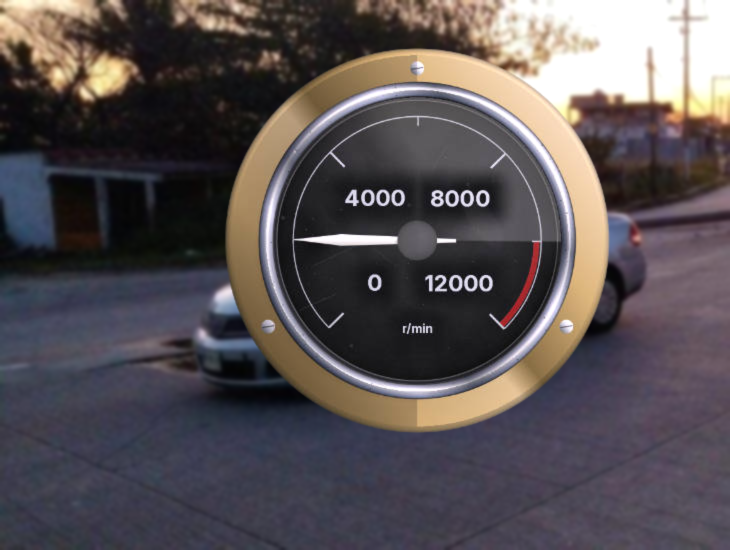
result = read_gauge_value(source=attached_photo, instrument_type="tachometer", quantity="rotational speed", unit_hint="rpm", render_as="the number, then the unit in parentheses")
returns 2000 (rpm)
